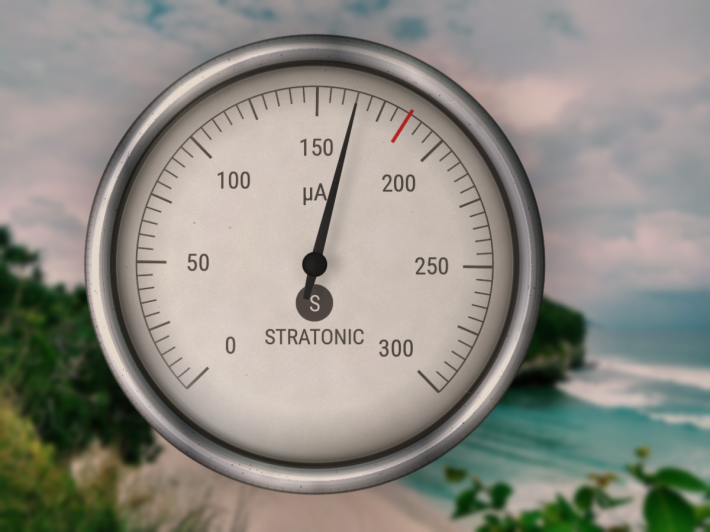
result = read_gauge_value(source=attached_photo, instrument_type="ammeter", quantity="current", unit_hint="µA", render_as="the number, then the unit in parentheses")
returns 165 (µA)
